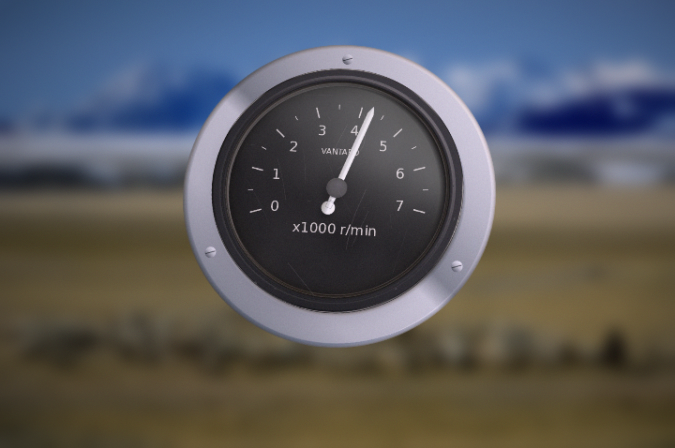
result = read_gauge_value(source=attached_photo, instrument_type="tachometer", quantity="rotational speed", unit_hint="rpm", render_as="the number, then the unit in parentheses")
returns 4250 (rpm)
